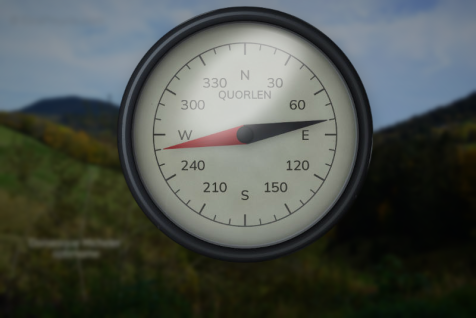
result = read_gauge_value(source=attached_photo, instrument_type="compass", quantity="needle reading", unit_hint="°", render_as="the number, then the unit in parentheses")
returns 260 (°)
